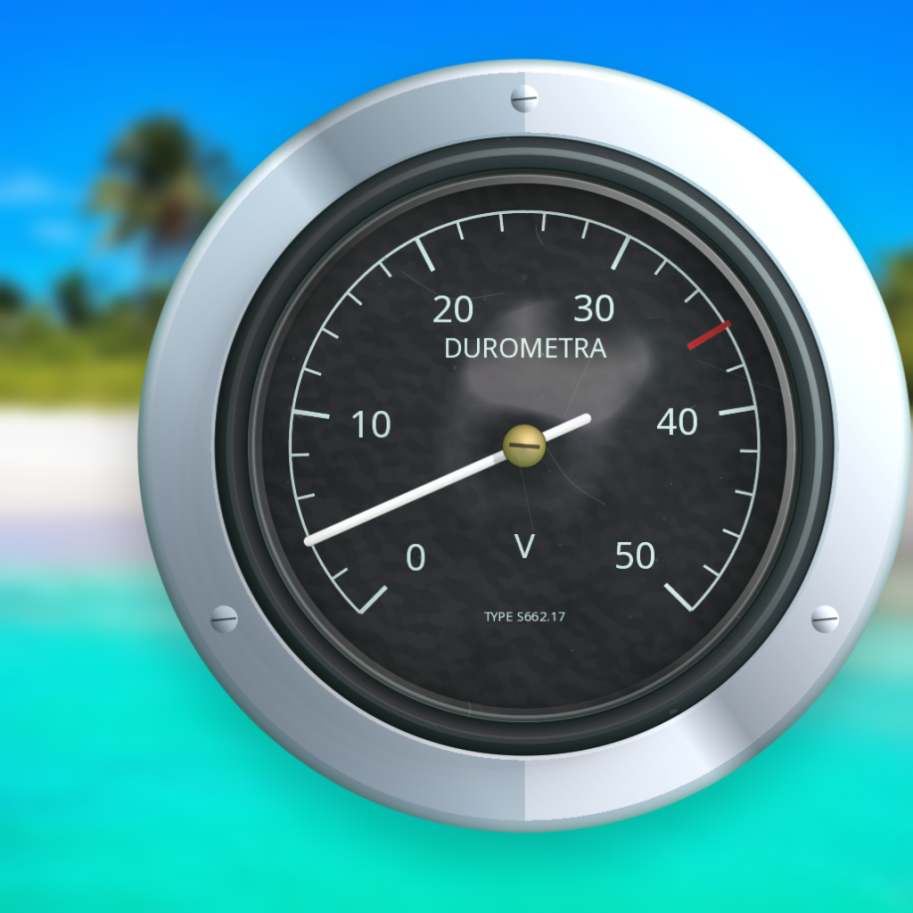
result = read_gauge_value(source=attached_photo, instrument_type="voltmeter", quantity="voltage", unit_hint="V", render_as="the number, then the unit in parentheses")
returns 4 (V)
